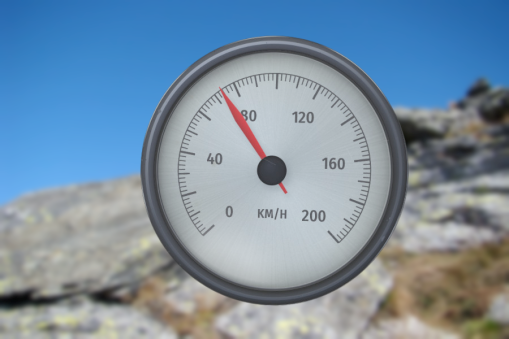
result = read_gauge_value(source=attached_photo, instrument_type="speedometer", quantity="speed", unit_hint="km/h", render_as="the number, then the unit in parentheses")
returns 74 (km/h)
